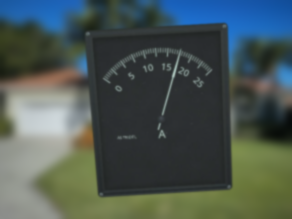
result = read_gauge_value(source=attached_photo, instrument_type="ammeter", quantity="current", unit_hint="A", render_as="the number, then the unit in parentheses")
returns 17.5 (A)
